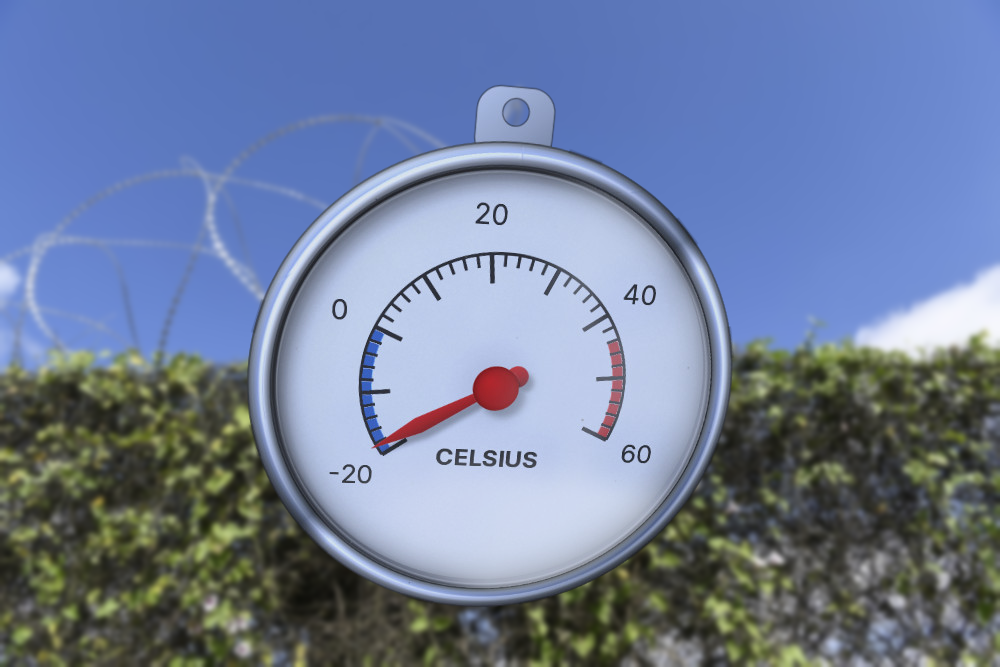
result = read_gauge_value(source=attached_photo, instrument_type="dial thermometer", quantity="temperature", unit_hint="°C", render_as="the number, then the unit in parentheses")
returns -18 (°C)
